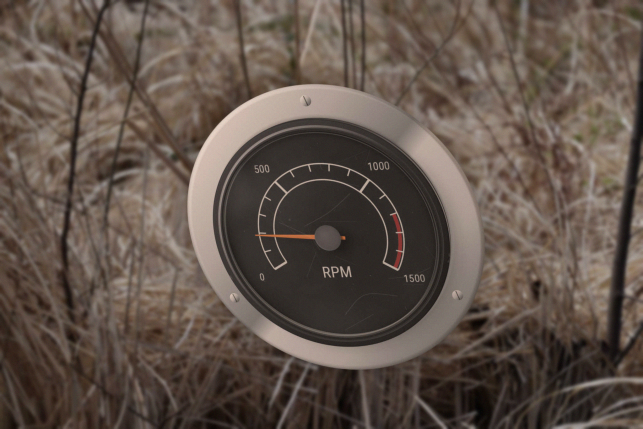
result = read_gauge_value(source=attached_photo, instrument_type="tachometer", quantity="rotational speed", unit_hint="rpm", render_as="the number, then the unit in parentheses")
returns 200 (rpm)
